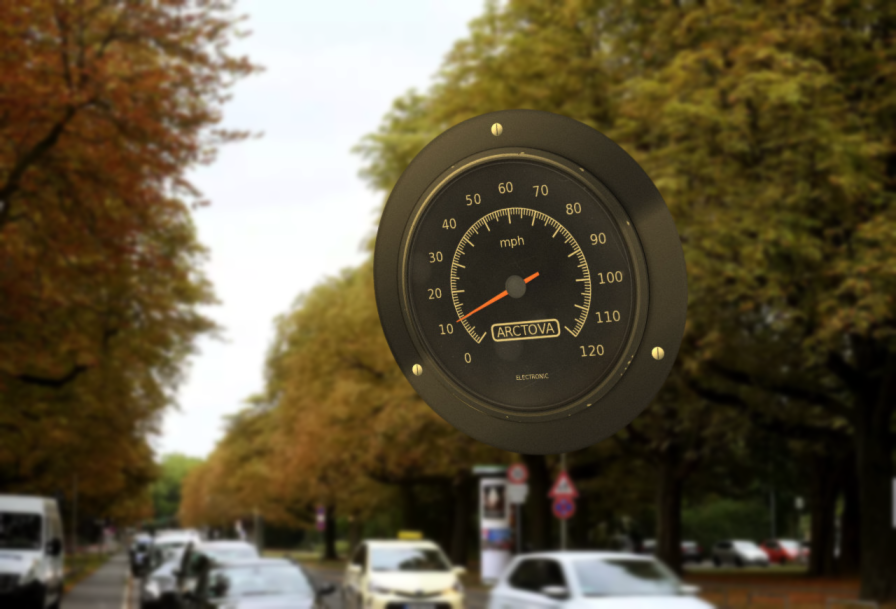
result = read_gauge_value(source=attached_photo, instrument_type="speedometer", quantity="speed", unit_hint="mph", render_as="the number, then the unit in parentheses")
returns 10 (mph)
